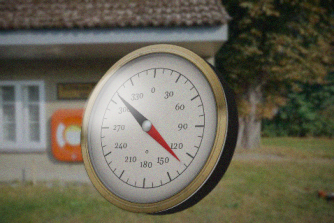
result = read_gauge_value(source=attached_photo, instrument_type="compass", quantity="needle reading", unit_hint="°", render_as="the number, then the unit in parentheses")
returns 130 (°)
